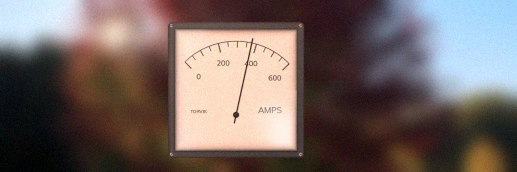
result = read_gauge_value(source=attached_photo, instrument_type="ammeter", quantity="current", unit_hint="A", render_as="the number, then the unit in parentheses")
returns 375 (A)
